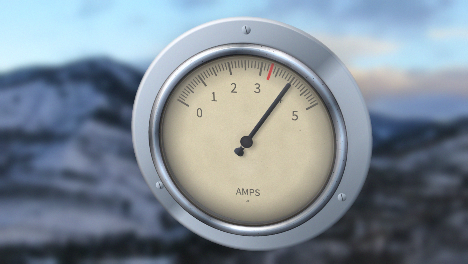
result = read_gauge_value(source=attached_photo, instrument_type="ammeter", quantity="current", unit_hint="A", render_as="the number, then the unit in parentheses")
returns 4 (A)
